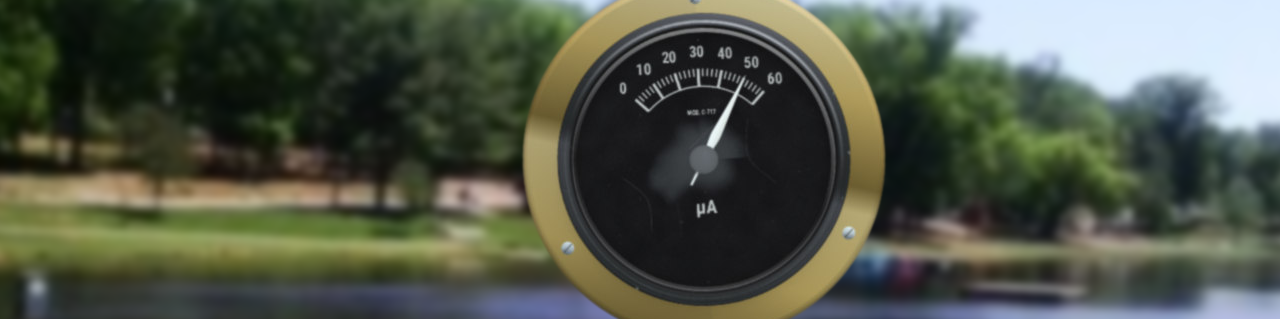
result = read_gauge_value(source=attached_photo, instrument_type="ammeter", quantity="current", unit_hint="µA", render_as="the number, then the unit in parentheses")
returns 50 (µA)
